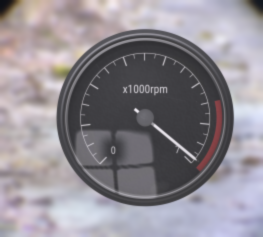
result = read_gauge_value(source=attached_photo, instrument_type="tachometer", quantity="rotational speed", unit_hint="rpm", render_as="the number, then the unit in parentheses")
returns 6875 (rpm)
